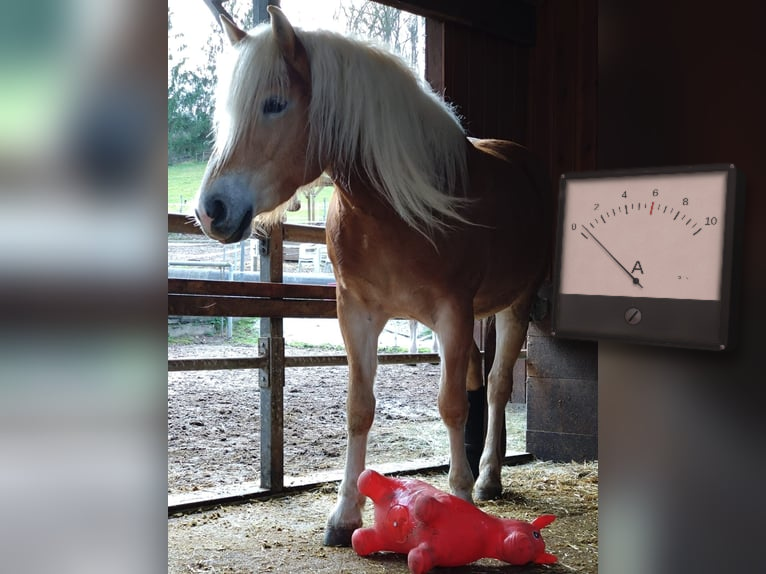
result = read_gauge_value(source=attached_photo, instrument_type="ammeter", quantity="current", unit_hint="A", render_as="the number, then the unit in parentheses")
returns 0.5 (A)
